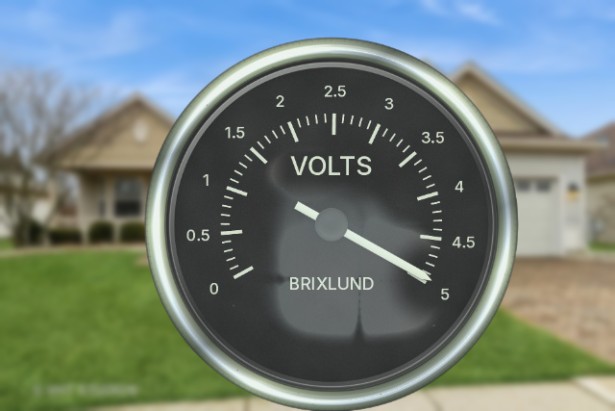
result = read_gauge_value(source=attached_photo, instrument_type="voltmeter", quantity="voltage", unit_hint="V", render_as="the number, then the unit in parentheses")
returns 4.95 (V)
